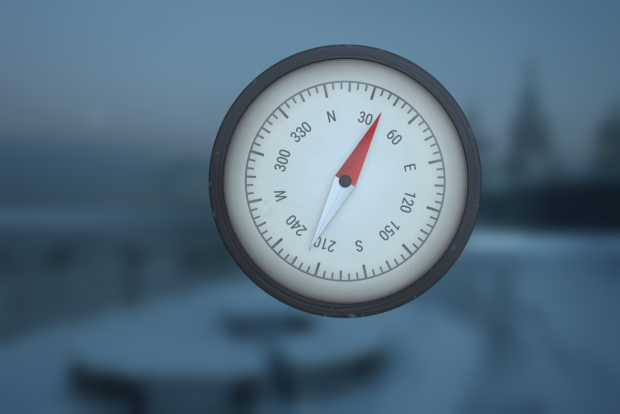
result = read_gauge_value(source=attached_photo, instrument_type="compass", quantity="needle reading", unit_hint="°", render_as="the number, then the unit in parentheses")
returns 40 (°)
